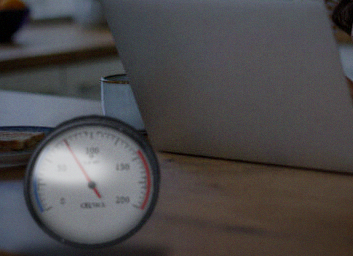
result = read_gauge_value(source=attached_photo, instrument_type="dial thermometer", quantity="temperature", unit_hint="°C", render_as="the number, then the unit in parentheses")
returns 75 (°C)
